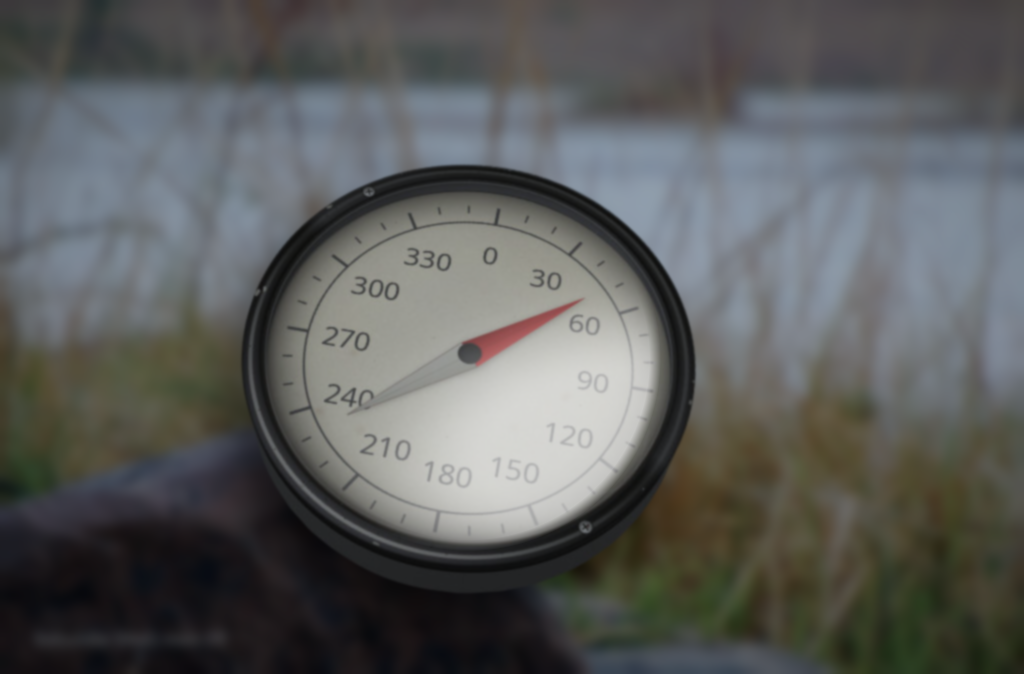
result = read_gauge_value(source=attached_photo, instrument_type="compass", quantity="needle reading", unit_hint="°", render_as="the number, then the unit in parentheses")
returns 50 (°)
